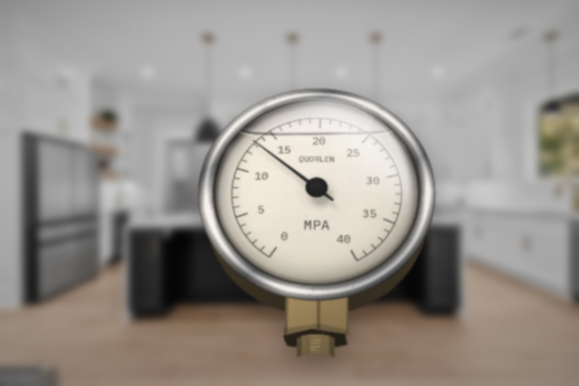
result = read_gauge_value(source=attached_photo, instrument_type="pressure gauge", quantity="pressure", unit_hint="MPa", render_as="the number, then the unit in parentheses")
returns 13 (MPa)
